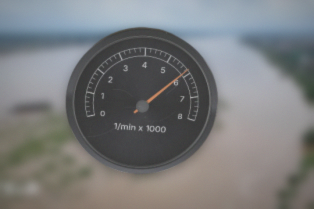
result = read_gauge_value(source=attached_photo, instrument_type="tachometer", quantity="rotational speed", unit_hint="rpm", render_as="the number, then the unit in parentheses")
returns 5800 (rpm)
